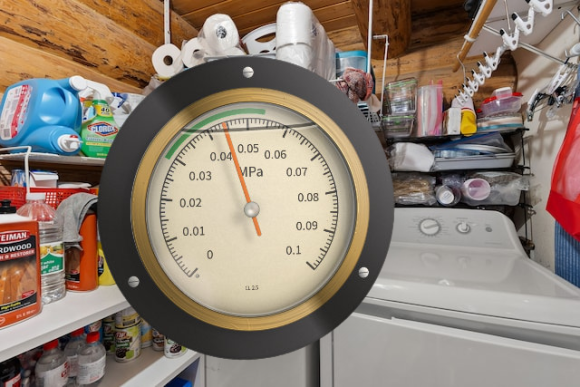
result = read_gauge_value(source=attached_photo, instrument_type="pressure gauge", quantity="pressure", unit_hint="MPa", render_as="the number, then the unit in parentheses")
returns 0.044 (MPa)
